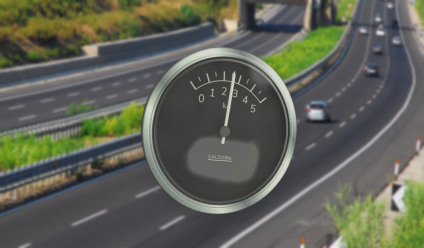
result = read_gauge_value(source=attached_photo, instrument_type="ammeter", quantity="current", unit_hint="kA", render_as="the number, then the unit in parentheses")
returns 2.5 (kA)
